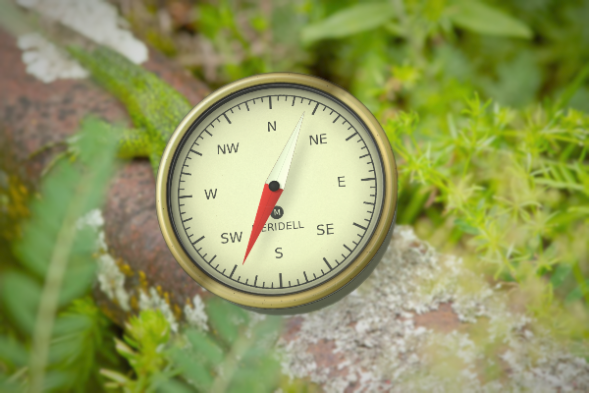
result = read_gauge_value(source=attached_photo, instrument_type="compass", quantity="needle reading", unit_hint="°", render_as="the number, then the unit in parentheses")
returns 205 (°)
